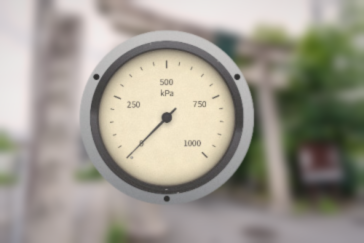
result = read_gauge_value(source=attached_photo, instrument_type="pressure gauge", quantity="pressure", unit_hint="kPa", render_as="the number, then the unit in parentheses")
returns 0 (kPa)
